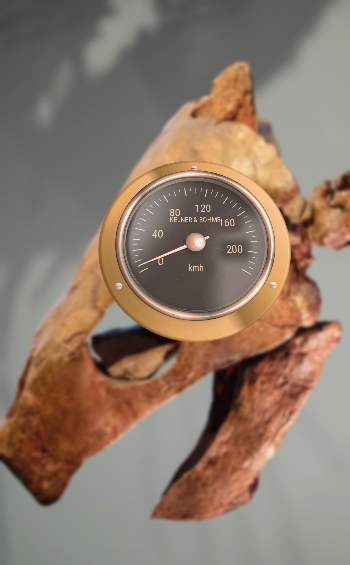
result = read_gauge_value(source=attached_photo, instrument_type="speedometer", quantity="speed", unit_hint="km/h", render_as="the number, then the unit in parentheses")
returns 5 (km/h)
